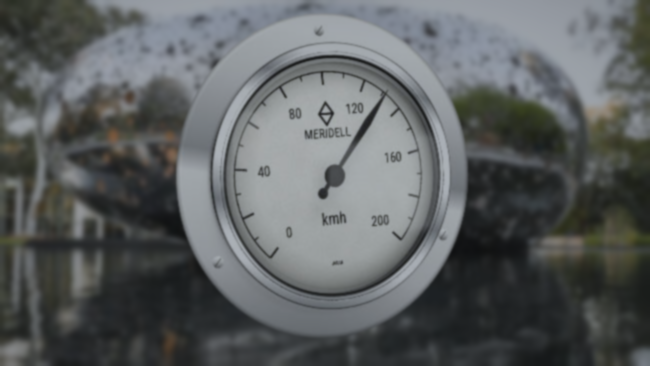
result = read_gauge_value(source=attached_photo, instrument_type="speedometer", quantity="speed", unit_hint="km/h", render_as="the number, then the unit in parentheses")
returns 130 (km/h)
